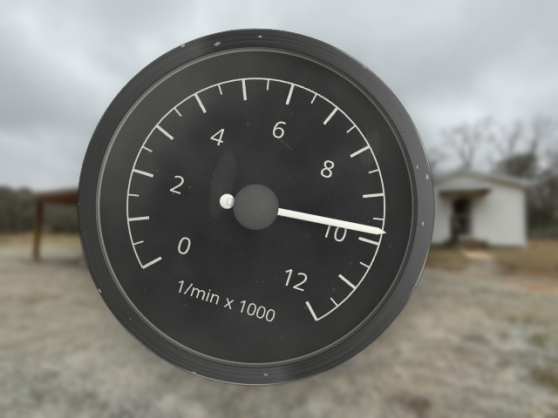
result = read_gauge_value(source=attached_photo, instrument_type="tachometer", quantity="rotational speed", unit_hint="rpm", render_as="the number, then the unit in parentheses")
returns 9750 (rpm)
